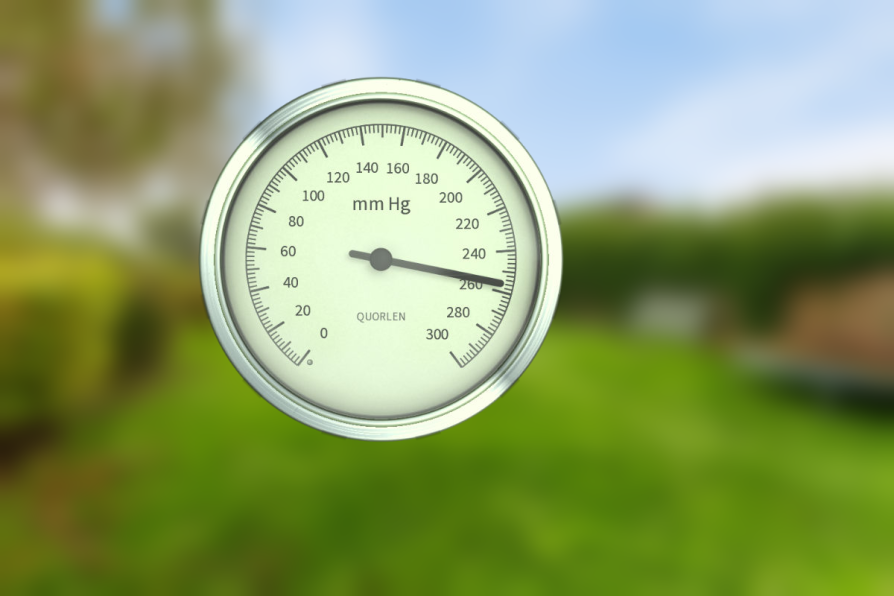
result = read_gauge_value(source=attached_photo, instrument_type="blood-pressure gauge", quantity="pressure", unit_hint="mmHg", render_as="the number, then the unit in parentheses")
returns 256 (mmHg)
